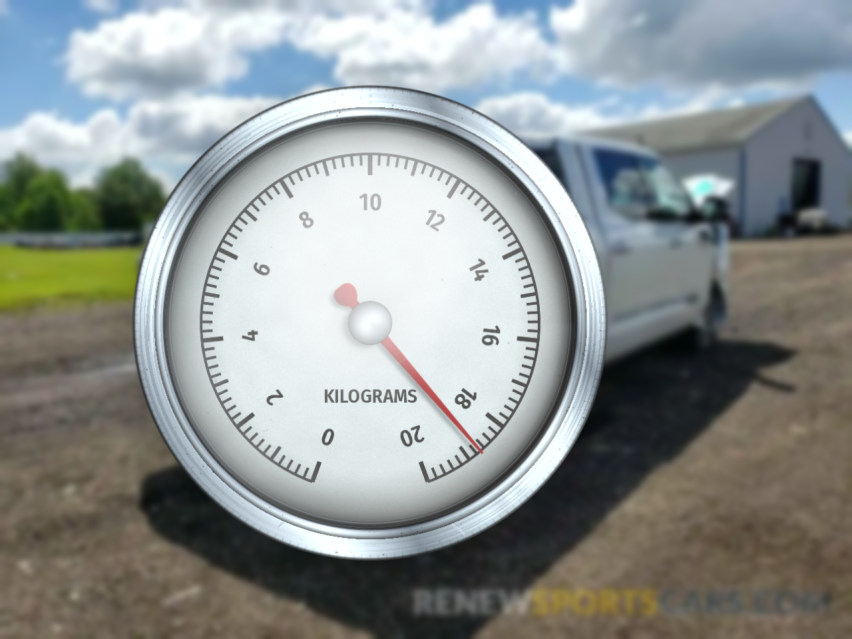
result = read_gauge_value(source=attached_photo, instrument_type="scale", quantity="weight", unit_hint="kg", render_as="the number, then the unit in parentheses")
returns 18.7 (kg)
